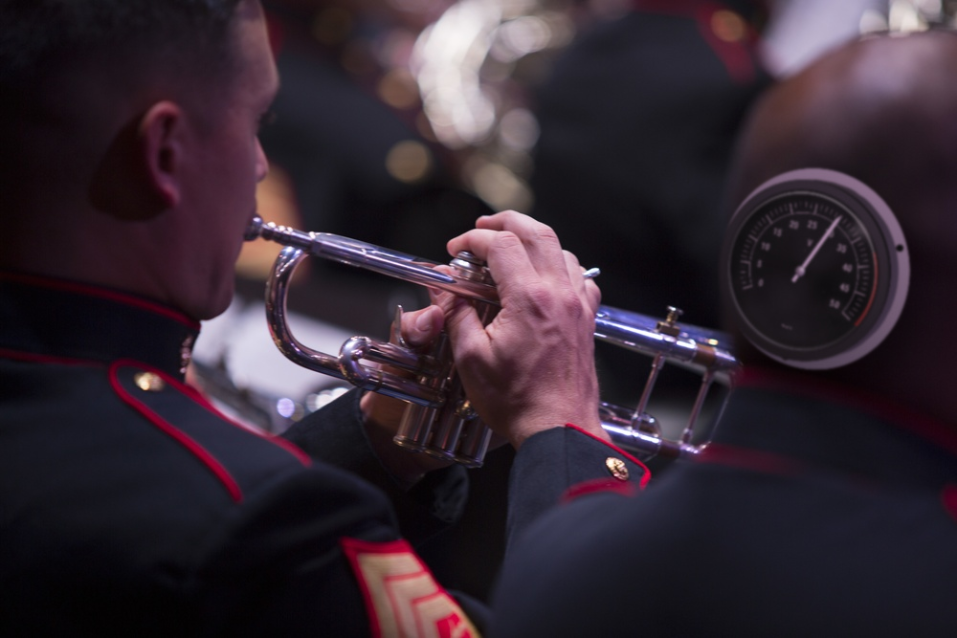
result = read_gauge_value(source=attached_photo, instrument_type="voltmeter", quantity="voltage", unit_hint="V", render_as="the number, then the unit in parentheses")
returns 30 (V)
